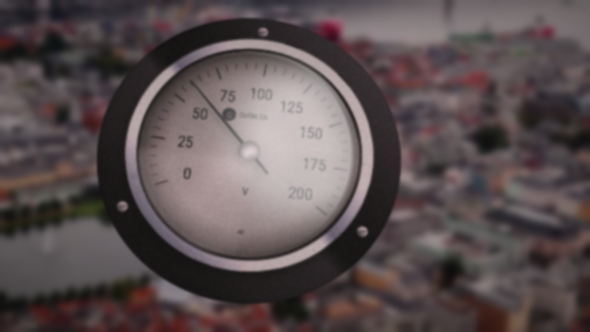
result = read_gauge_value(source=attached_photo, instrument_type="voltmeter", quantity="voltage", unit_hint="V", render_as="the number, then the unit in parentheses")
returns 60 (V)
